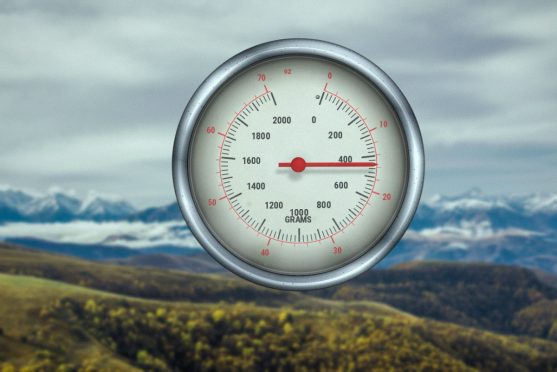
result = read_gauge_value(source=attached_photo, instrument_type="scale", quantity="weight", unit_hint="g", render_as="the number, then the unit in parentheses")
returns 440 (g)
